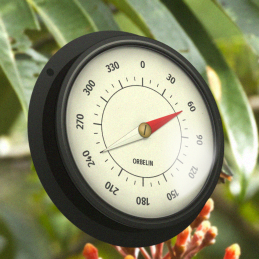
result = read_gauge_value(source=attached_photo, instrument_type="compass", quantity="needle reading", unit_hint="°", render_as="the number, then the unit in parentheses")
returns 60 (°)
